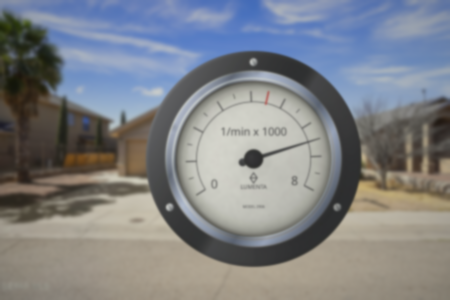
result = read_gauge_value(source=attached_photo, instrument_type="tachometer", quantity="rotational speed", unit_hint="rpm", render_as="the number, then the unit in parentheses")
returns 6500 (rpm)
